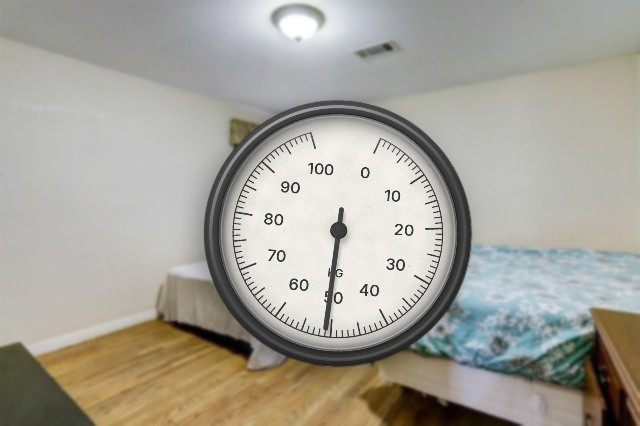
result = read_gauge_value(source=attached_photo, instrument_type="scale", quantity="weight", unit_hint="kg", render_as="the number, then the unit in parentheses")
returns 51 (kg)
